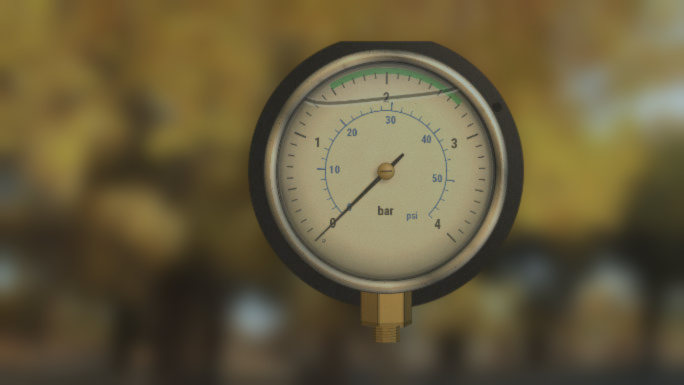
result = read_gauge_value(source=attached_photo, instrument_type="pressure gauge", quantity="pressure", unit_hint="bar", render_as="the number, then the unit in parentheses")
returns 0 (bar)
